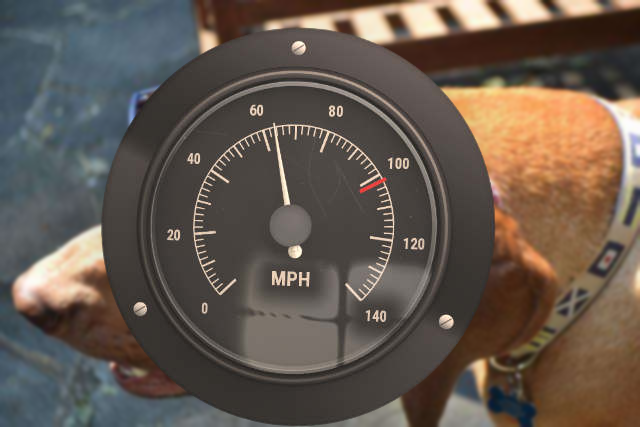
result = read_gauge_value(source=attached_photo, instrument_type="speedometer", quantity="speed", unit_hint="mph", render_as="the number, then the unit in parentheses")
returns 64 (mph)
